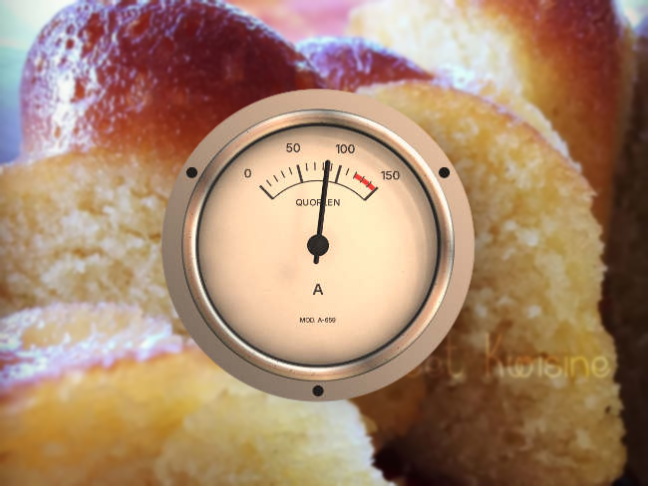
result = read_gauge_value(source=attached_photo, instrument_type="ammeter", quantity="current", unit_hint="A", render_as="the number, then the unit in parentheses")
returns 85 (A)
